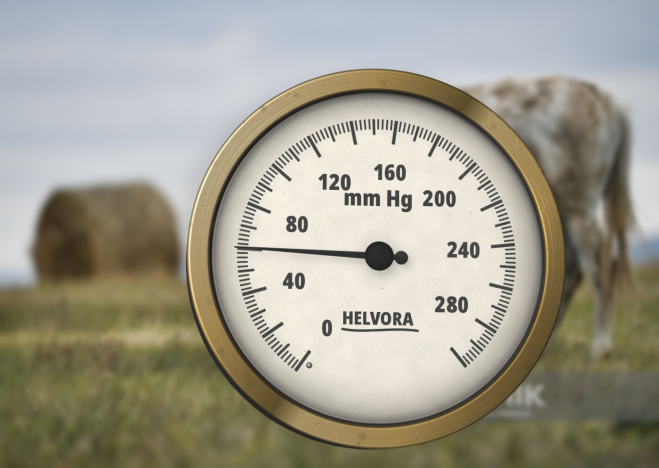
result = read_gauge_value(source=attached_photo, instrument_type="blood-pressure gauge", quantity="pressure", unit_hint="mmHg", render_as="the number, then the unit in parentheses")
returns 60 (mmHg)
